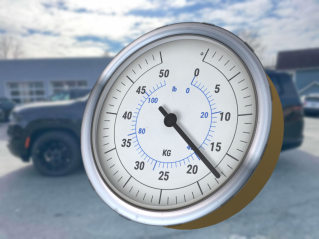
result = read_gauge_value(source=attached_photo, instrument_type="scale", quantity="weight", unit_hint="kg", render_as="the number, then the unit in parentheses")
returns 17.5 (kg)
